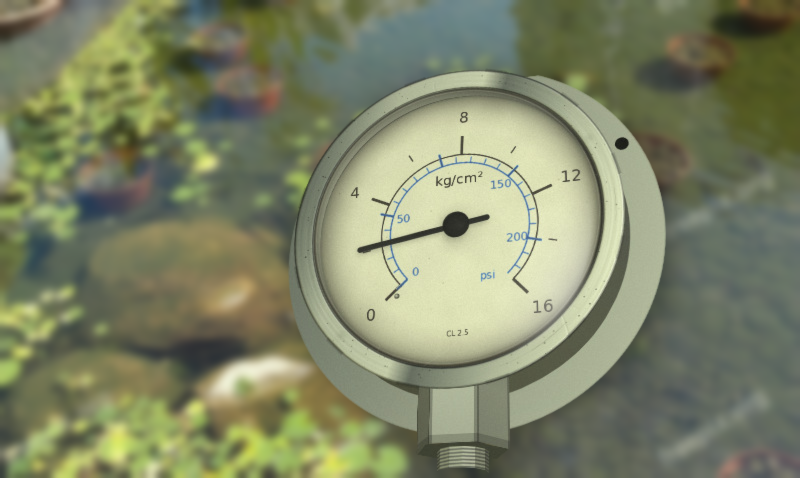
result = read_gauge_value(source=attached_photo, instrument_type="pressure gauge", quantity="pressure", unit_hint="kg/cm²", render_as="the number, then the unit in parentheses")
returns 2 (kg/cm²)
